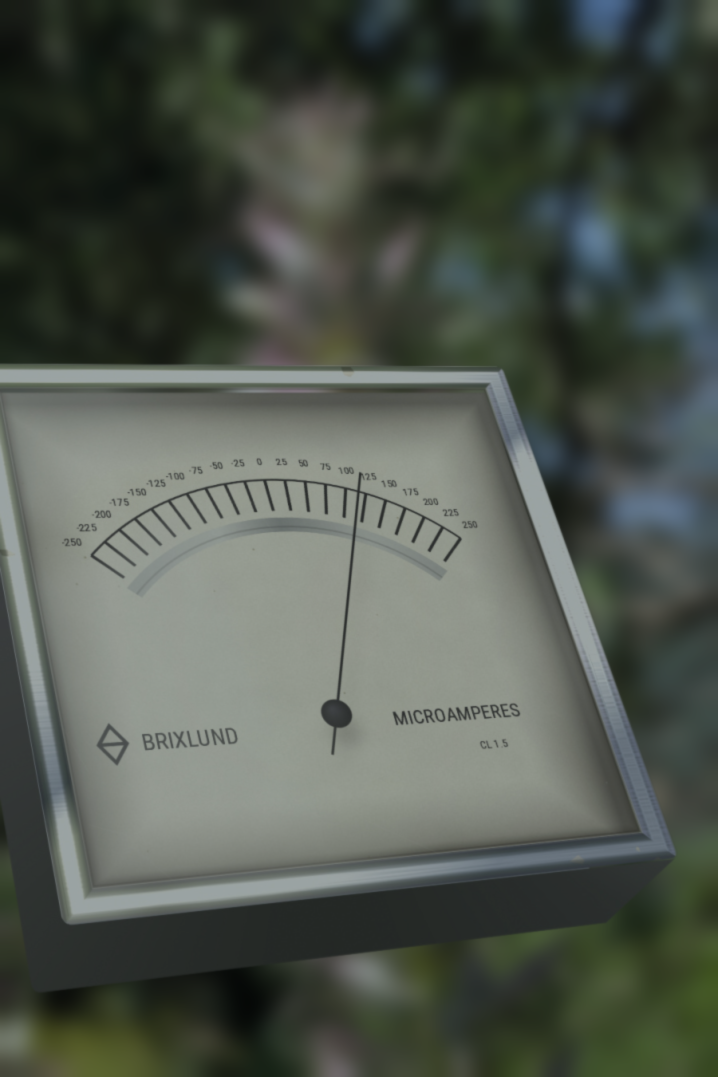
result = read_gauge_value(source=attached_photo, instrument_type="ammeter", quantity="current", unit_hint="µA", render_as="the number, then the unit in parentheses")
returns 112.5 (µA)
